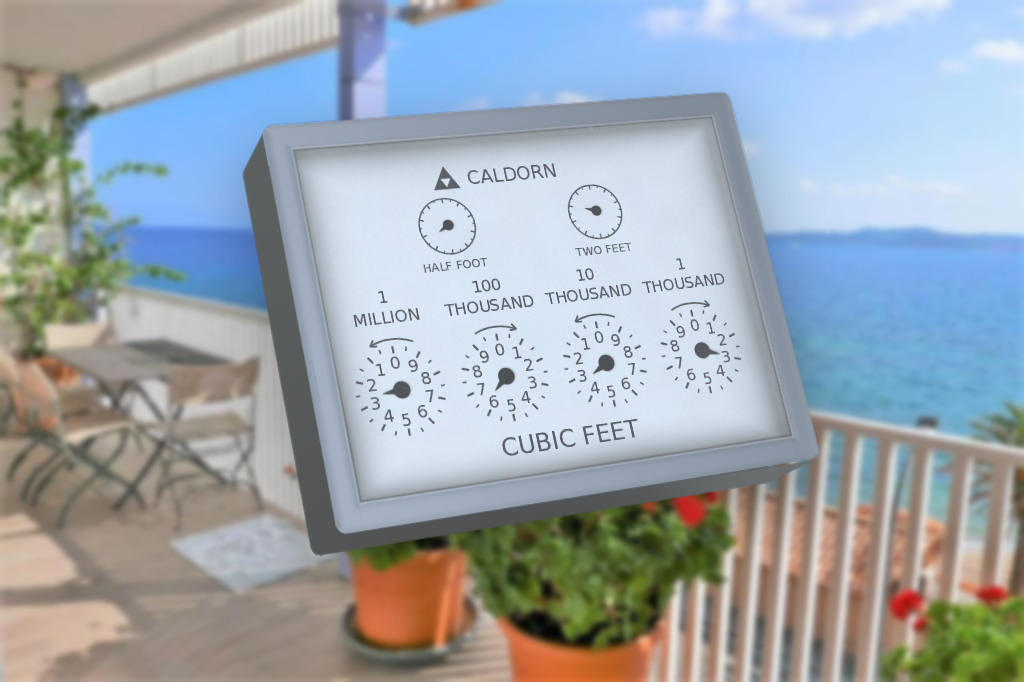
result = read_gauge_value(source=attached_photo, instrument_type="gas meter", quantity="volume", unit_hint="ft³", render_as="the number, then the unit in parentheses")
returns 263300 (ft³)
